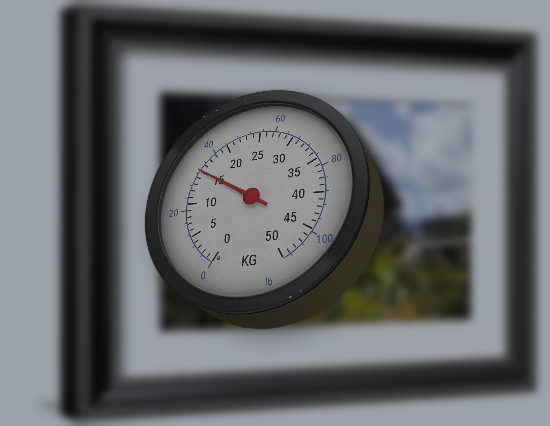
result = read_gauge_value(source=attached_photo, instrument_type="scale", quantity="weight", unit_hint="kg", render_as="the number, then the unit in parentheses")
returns 15 (kg)
